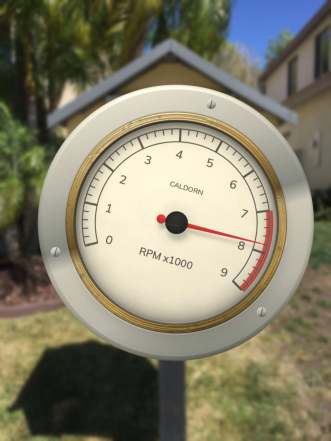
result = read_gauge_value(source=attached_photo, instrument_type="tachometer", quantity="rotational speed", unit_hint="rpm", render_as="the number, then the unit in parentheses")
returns 7800 (rpm)
